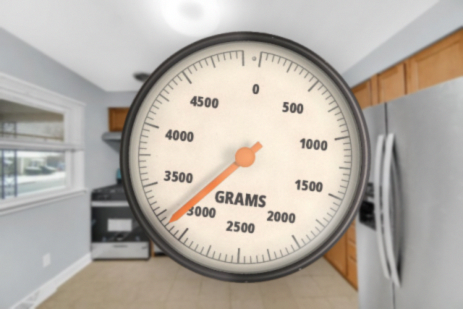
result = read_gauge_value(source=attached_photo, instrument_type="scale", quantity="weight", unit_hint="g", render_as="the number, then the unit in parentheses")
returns 3150 (g)
